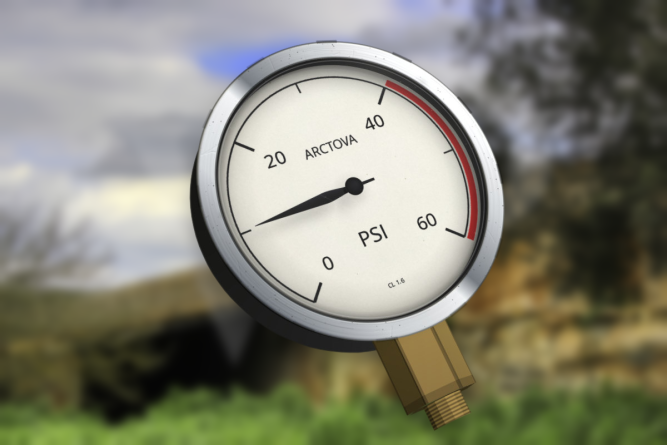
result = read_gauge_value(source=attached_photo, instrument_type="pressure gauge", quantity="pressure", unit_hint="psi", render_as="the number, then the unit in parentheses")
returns 10 (psi)
